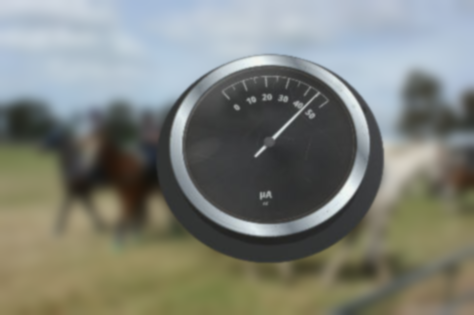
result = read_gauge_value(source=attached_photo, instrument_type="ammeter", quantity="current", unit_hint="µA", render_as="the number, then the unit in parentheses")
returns 45 (µA)
